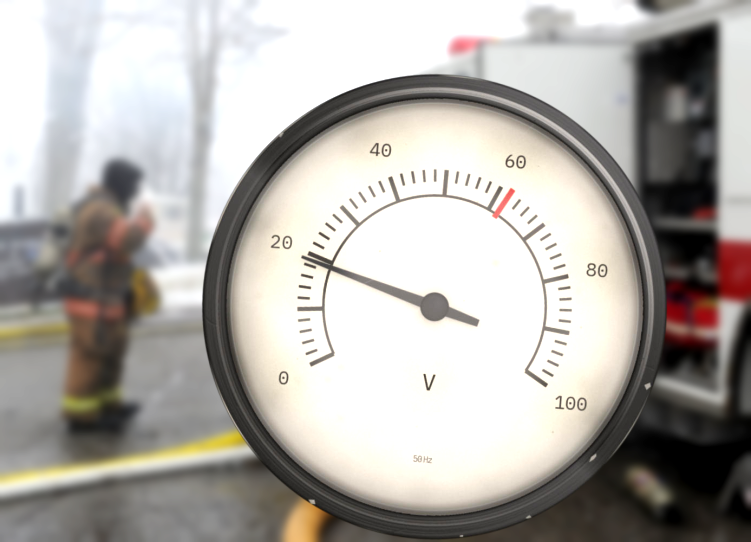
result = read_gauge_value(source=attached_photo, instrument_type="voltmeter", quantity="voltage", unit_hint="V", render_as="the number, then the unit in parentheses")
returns 19 (V)
